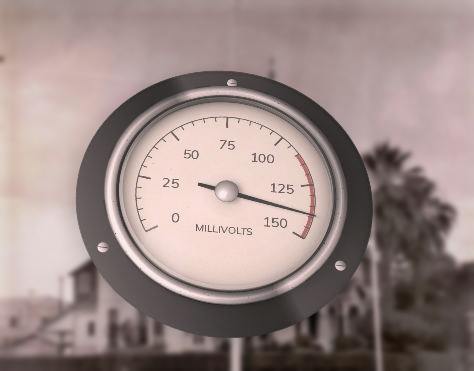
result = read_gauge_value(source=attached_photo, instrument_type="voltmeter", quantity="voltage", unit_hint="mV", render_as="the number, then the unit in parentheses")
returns 140 (mV)
